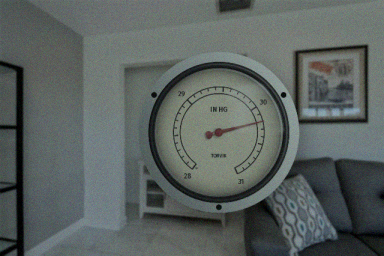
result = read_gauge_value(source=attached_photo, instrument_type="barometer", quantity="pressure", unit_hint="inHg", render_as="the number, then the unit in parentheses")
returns 30.2 (inHg)
